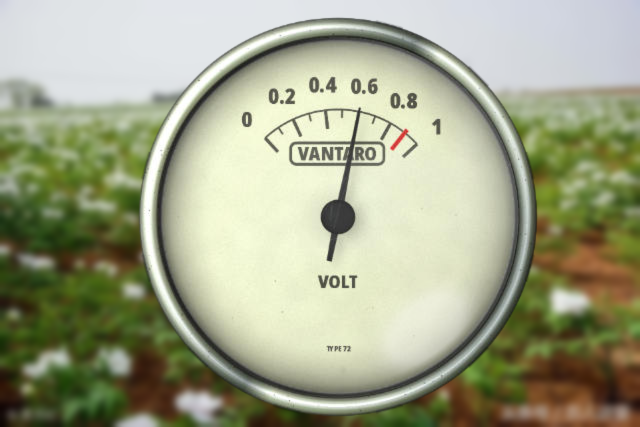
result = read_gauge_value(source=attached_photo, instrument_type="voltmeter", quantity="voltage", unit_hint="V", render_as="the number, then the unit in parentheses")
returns 0.6 (V)
